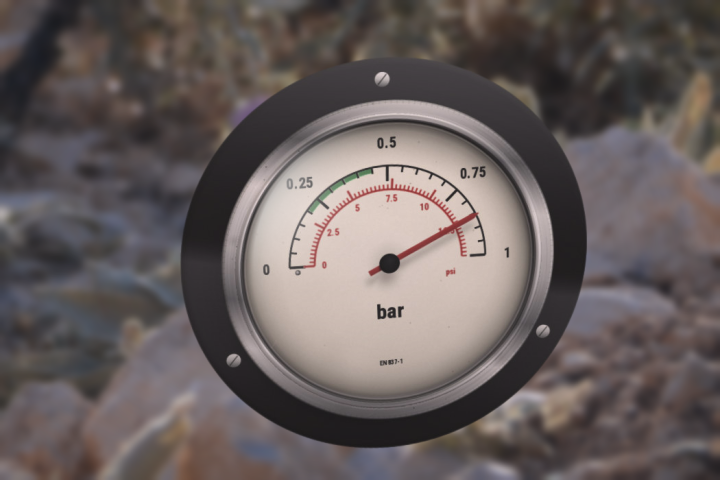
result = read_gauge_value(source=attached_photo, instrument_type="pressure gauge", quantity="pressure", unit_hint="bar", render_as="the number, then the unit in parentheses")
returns 0.85 (bar)
